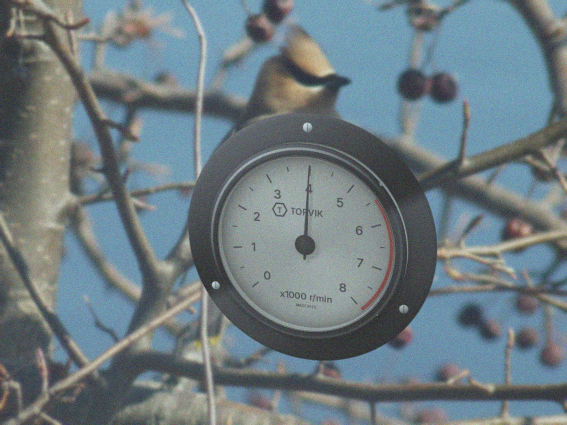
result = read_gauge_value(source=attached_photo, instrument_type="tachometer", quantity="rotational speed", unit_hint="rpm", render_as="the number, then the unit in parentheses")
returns 4000 (rpm)
